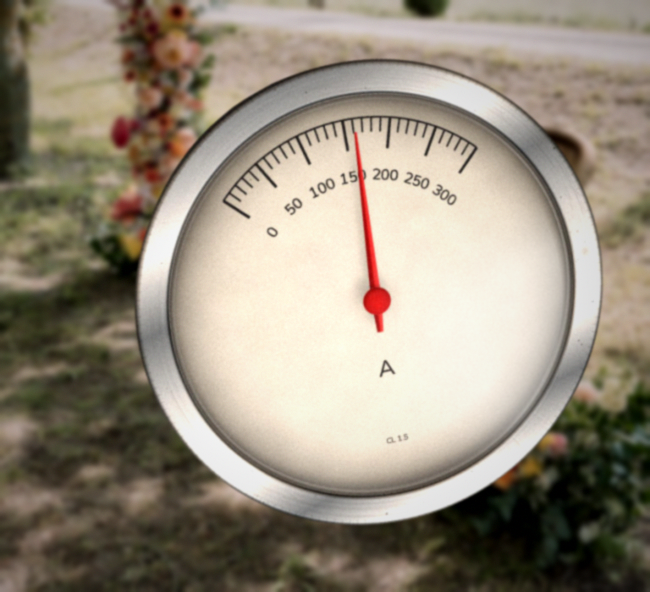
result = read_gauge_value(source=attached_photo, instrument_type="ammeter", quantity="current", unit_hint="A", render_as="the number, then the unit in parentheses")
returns 160 (A)
